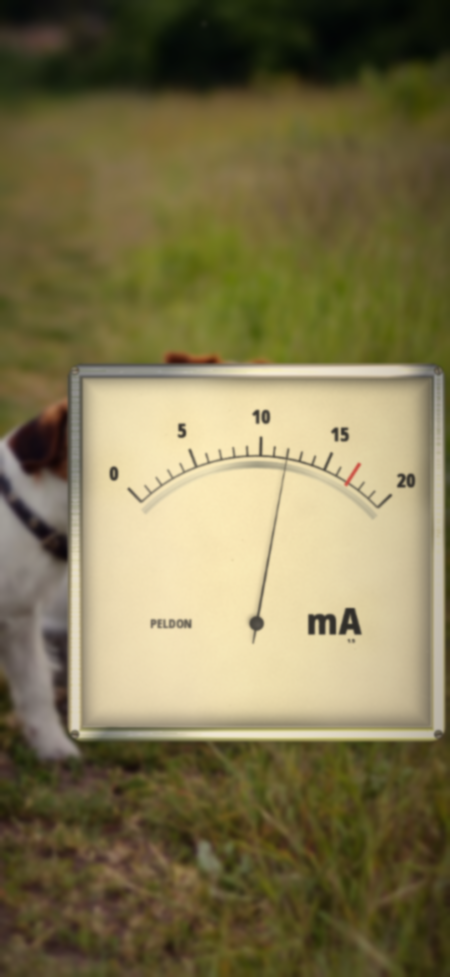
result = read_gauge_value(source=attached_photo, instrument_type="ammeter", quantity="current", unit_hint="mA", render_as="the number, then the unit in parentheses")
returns 12 (mA)
